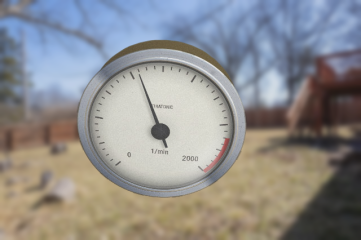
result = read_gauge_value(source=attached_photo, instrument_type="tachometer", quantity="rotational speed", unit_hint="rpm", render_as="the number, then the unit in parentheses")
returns 850 (rpm)
